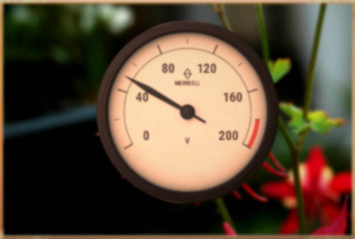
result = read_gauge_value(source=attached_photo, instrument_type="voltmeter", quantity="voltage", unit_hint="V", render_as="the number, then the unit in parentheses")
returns 50 (V)
